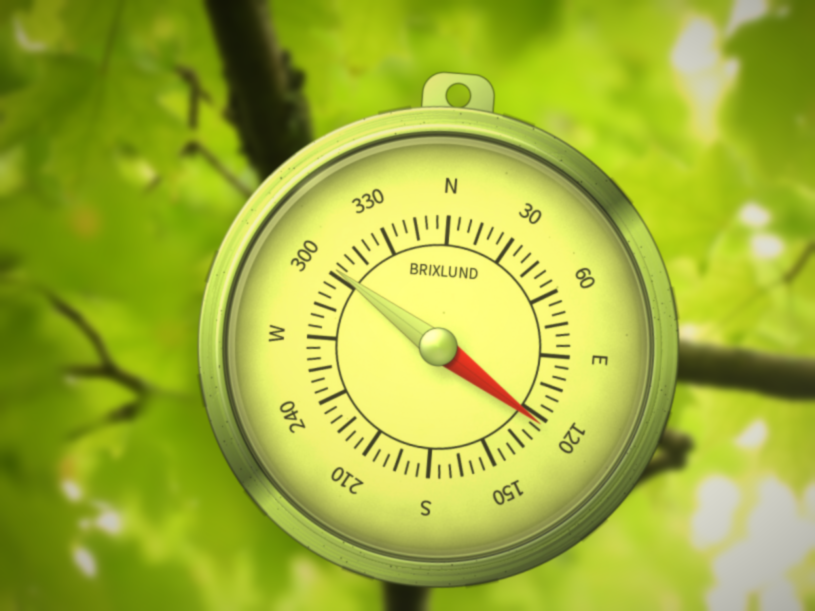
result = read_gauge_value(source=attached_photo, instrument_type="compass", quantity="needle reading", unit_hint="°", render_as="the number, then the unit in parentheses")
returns 122.5 (°)
